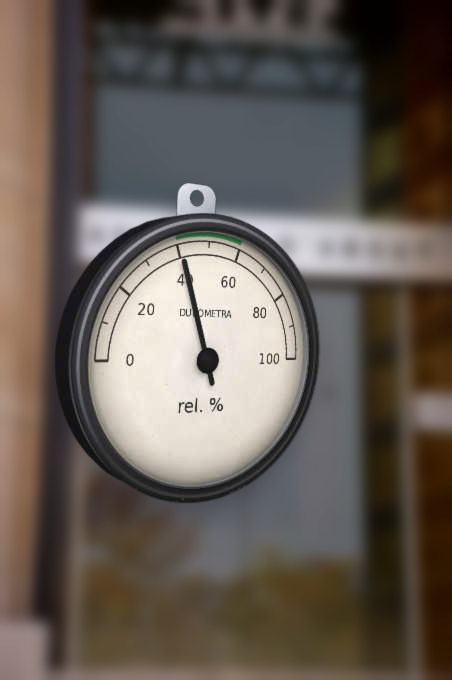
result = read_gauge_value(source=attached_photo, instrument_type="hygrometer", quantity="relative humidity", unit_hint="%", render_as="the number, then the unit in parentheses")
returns 40 (%)
